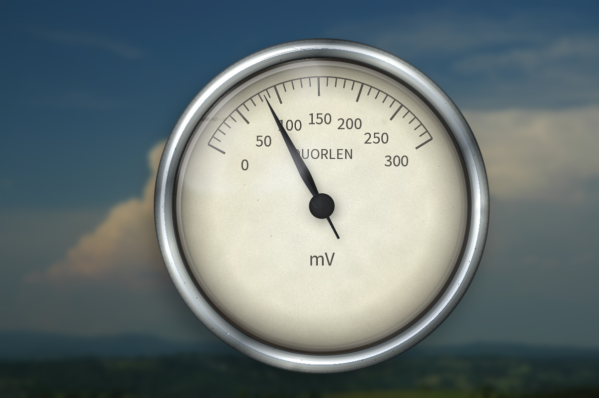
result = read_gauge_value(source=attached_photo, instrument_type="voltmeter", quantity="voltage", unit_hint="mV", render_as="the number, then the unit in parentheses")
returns 85 (mV)
